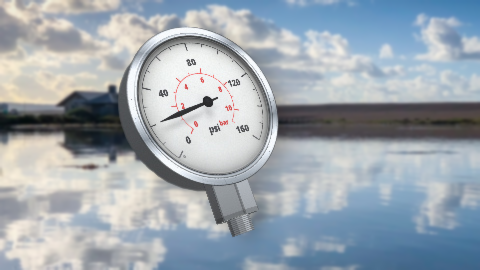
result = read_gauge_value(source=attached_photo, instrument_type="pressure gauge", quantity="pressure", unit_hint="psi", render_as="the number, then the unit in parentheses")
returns 20 (psi)
